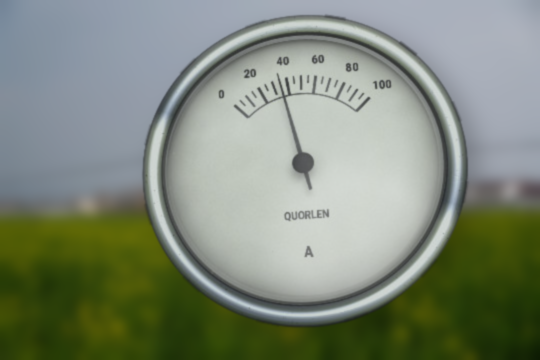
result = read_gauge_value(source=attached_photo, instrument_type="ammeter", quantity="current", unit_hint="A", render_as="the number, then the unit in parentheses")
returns 35 (A)
